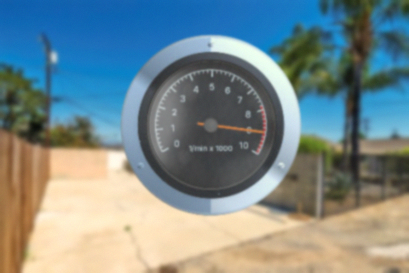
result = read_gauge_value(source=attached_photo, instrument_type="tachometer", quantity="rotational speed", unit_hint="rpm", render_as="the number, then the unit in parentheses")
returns 9000 (rpm)
